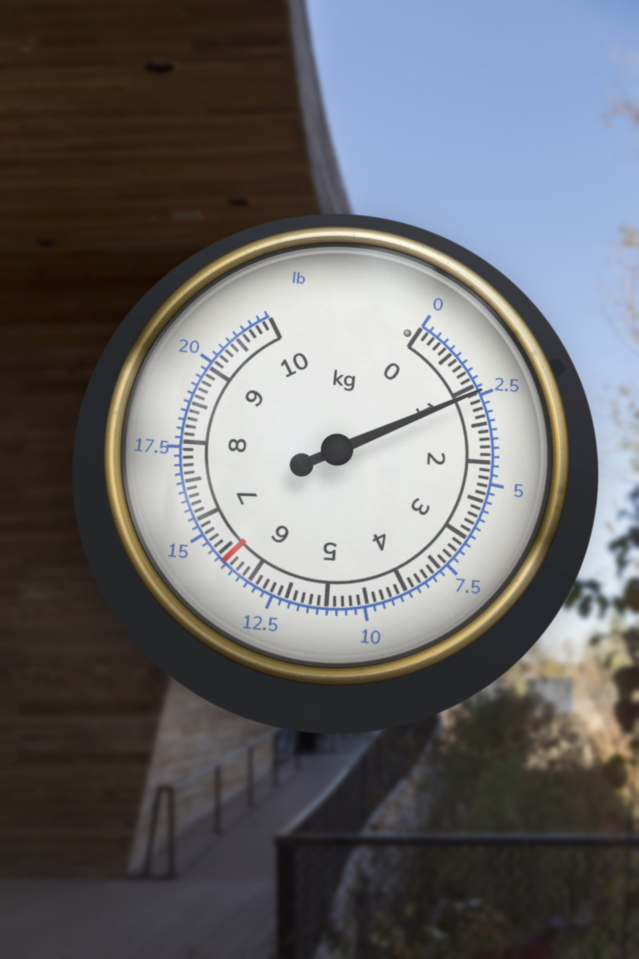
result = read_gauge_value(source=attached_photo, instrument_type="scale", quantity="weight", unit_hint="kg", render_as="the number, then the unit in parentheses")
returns 1.1 (kg)
